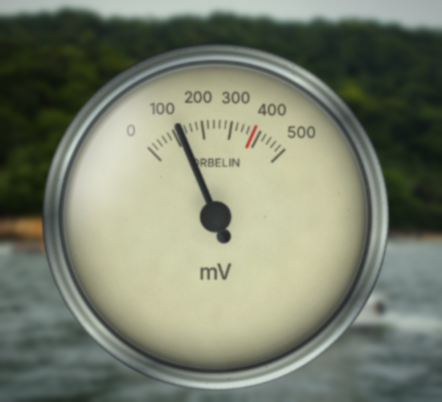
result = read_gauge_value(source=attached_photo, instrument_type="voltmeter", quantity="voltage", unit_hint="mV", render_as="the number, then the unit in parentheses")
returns 120 (mV)
